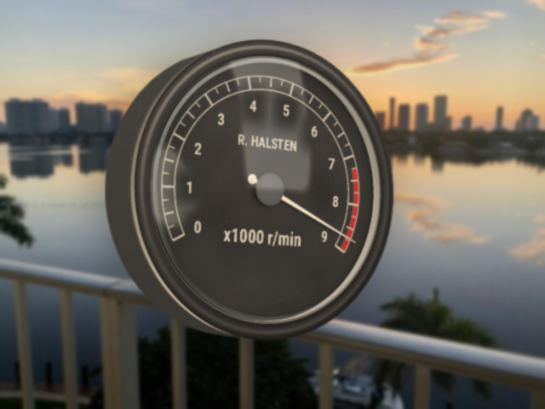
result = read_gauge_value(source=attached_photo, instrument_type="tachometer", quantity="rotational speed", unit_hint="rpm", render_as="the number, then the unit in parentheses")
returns 8750 (rpm)
